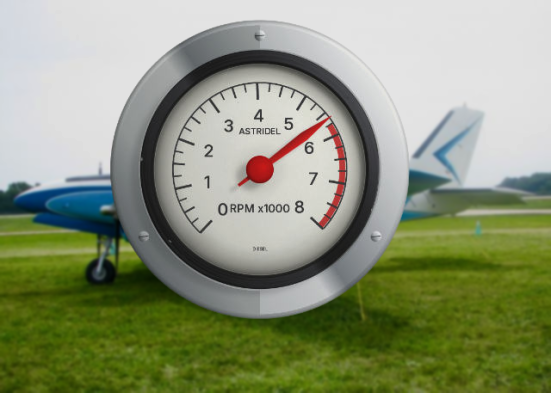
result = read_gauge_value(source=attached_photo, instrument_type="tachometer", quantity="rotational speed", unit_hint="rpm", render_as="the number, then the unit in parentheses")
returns 5625 (rpm)
